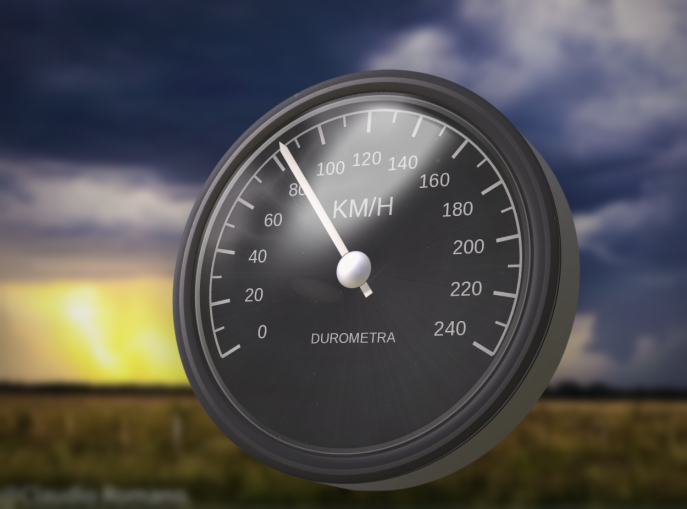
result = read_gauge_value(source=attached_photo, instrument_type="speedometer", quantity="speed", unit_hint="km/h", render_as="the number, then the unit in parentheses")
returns 85 (km/h)
